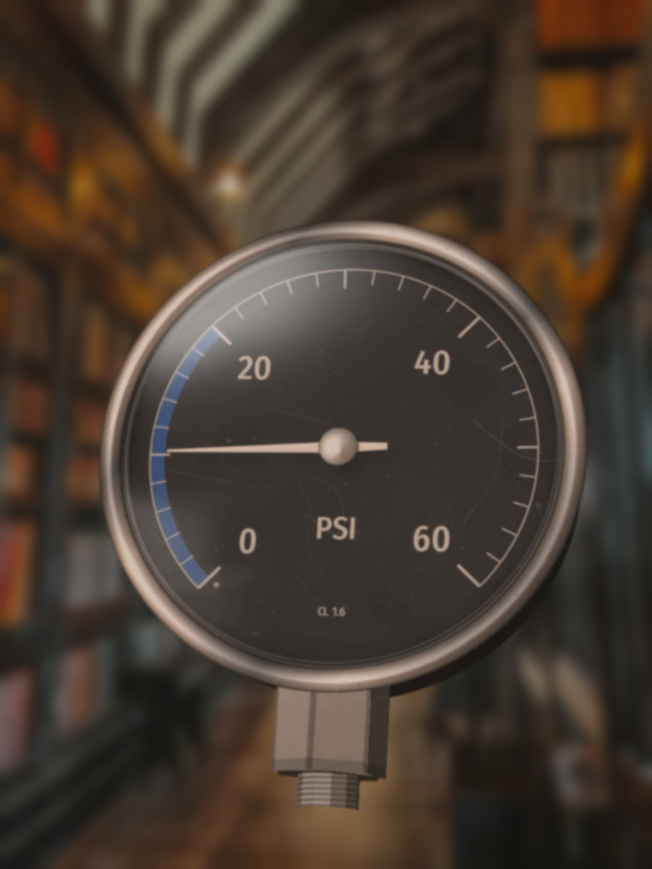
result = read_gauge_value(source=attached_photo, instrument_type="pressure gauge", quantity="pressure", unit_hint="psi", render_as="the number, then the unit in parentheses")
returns 10 (psi)
